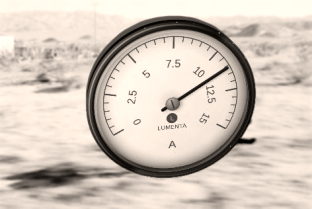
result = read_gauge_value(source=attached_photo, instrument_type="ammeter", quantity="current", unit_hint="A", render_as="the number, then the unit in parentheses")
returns 11 (A)
